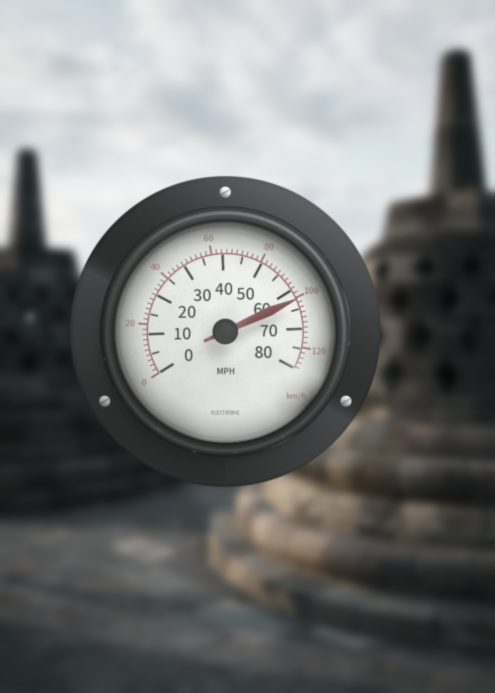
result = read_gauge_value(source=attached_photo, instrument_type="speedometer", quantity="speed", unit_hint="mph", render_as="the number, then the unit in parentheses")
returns 62.5 (mph)
